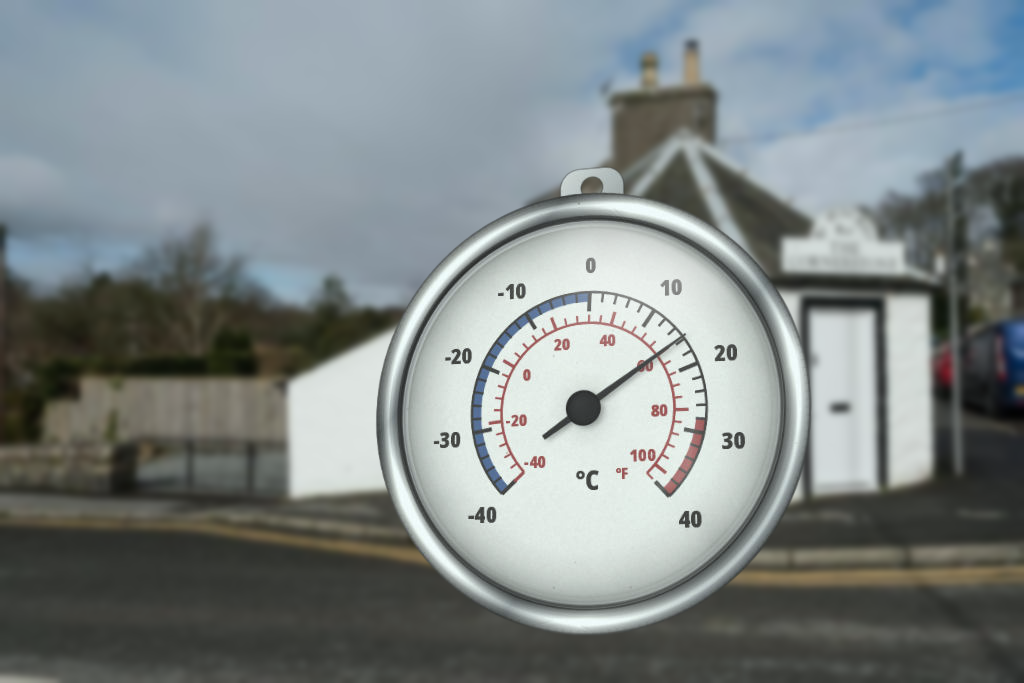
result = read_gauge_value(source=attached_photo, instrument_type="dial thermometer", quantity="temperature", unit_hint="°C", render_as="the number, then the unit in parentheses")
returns 16 (°C)
